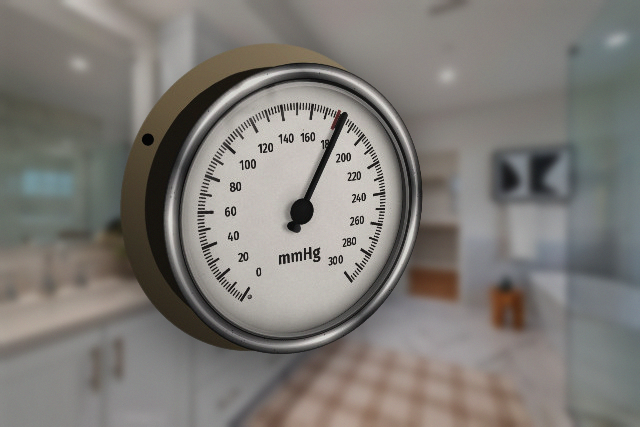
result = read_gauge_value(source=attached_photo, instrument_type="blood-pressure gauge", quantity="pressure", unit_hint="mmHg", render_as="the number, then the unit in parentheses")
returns 180 (mmHg)
